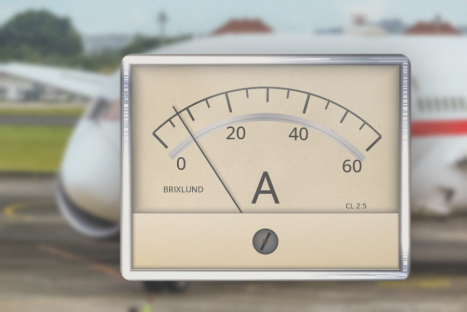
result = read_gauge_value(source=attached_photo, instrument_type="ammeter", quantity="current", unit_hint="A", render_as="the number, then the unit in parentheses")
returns 7.5 (A)
